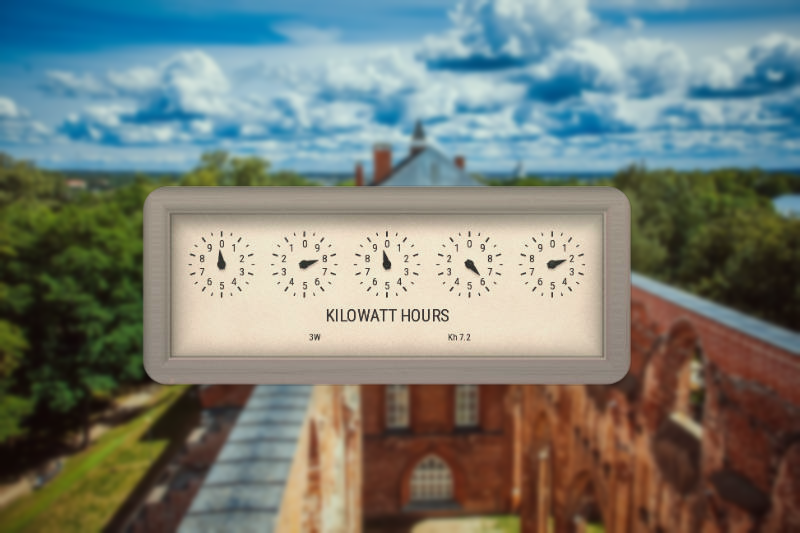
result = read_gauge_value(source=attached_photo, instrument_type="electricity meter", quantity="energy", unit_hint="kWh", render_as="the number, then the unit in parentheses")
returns 97962 (kWh)
